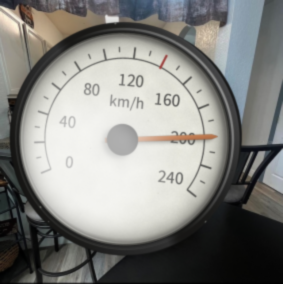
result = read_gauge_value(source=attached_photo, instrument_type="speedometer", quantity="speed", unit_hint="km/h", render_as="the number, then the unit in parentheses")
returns 200 (km/h)
